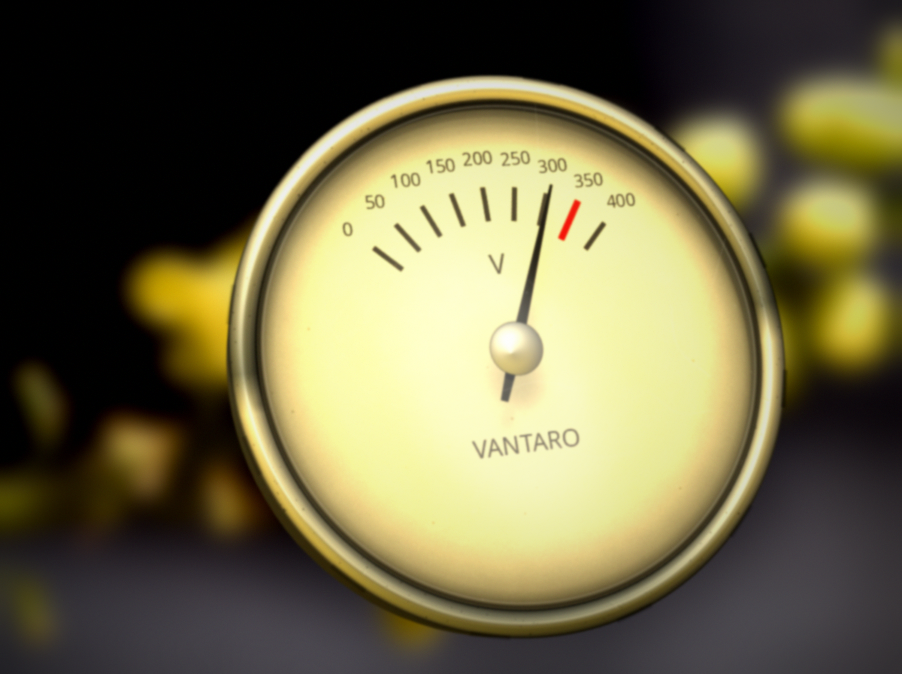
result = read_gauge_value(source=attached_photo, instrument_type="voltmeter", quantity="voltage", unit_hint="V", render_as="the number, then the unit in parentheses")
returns 300 (V)
